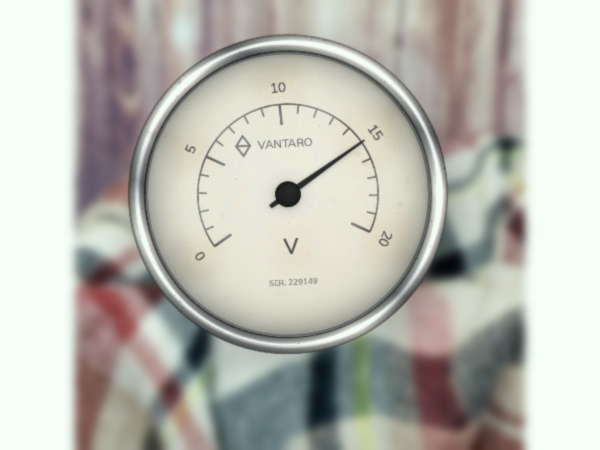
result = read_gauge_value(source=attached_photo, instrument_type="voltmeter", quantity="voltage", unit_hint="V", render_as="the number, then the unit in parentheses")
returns 15 (V)
